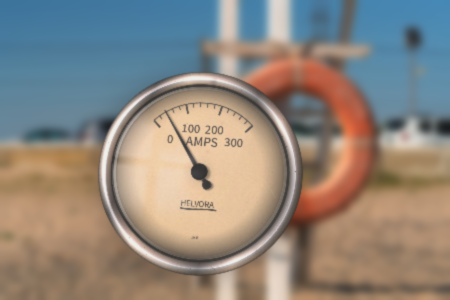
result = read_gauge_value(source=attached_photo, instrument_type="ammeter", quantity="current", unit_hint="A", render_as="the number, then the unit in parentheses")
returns 40 (A)
